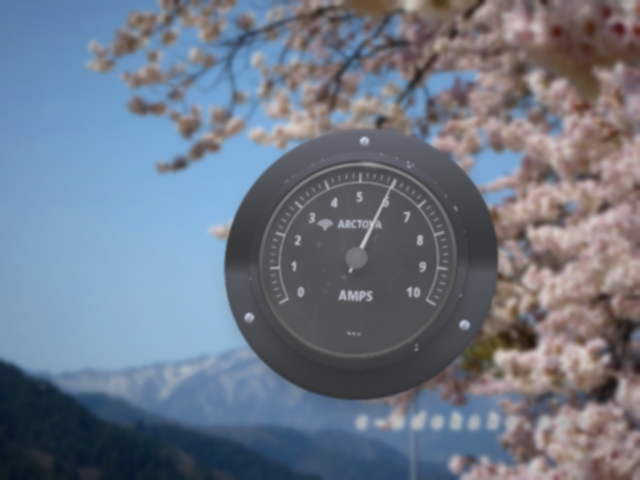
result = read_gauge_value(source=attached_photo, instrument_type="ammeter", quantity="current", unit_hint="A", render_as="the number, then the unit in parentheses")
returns 6 (A)
